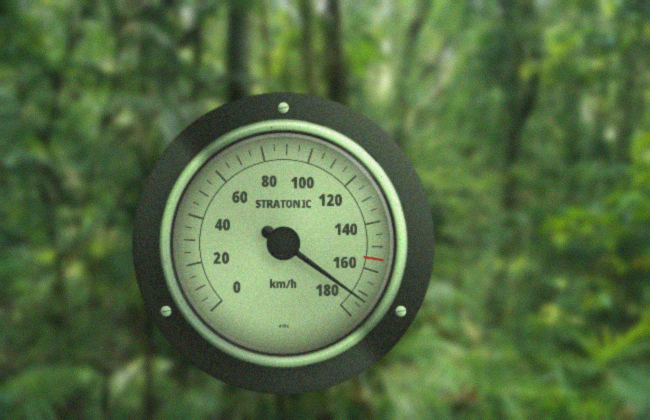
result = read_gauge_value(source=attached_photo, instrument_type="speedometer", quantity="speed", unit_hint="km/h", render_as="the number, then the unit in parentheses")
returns 172.5 (km/h)
